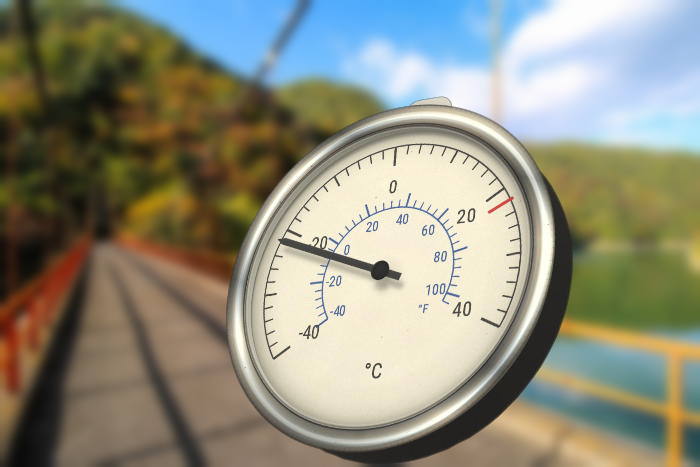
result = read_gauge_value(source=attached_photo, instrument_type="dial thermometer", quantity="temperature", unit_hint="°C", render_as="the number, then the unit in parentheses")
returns -22 (°C)
